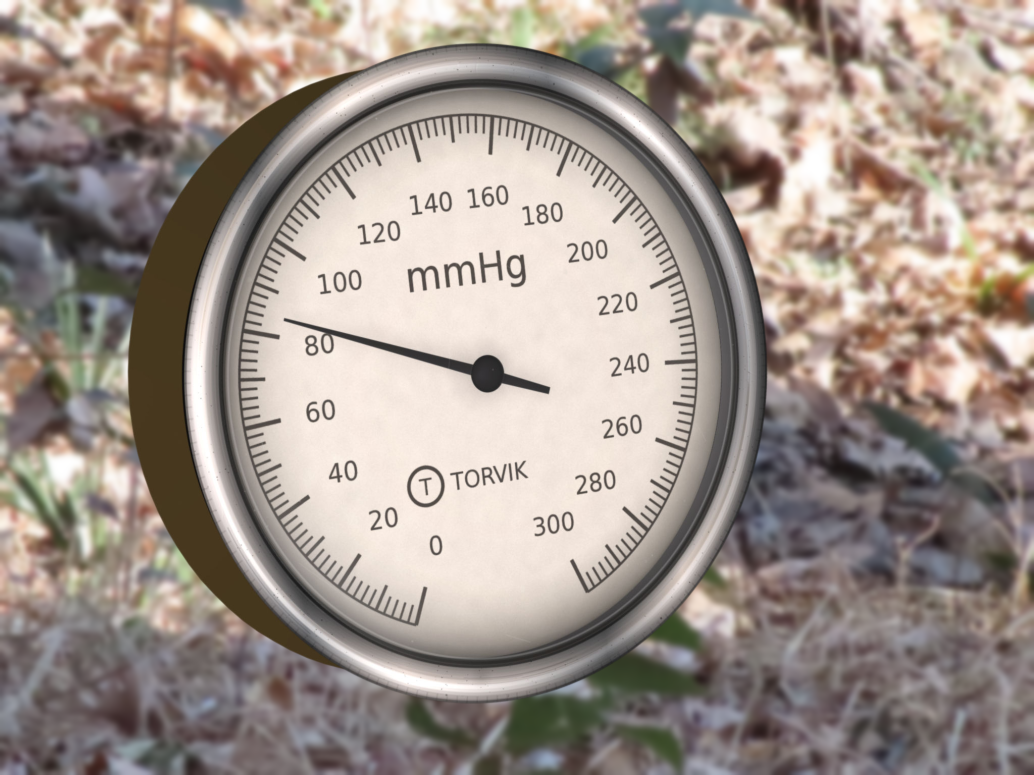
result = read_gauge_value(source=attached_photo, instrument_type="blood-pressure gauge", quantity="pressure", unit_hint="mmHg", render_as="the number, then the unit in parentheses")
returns 84 (mmHg)
